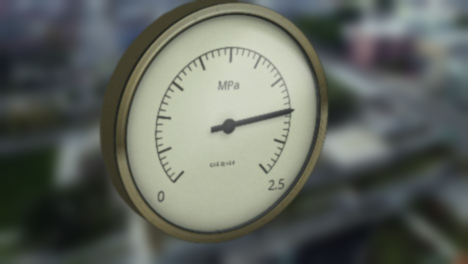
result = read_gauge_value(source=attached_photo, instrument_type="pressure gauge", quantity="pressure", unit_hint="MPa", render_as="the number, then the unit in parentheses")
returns 2 (MPa)
